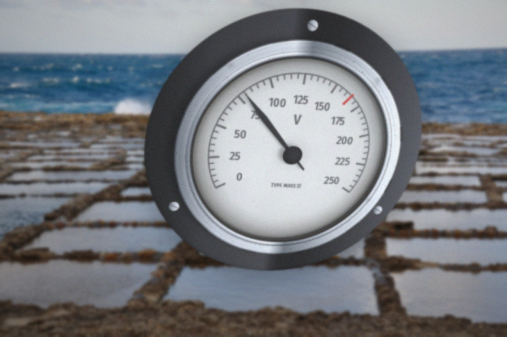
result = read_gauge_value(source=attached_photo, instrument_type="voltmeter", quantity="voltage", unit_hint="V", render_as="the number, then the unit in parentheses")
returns 80 (V)
